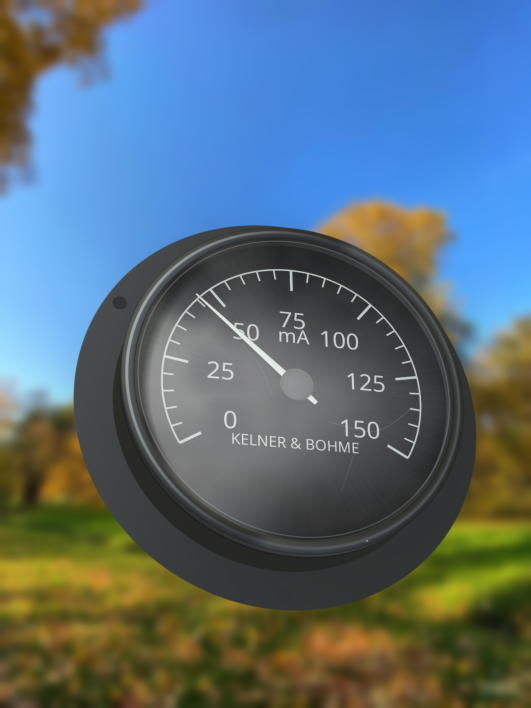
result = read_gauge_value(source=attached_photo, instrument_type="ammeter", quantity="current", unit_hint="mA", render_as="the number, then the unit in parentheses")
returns 45 (mA)
